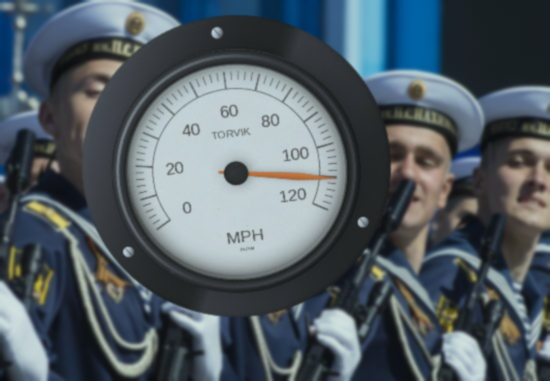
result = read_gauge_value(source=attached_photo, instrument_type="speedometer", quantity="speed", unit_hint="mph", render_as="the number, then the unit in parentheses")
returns 110 (mph)
